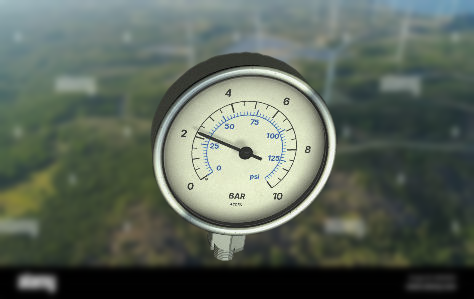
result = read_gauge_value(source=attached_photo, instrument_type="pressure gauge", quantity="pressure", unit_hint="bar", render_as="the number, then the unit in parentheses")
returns 2.25 (bar)
